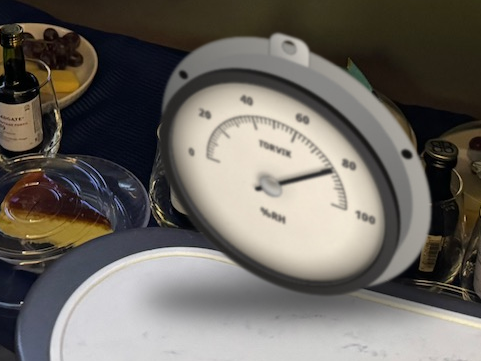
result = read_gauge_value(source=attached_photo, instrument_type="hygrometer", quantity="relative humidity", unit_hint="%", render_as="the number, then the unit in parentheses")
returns 80 (%)
